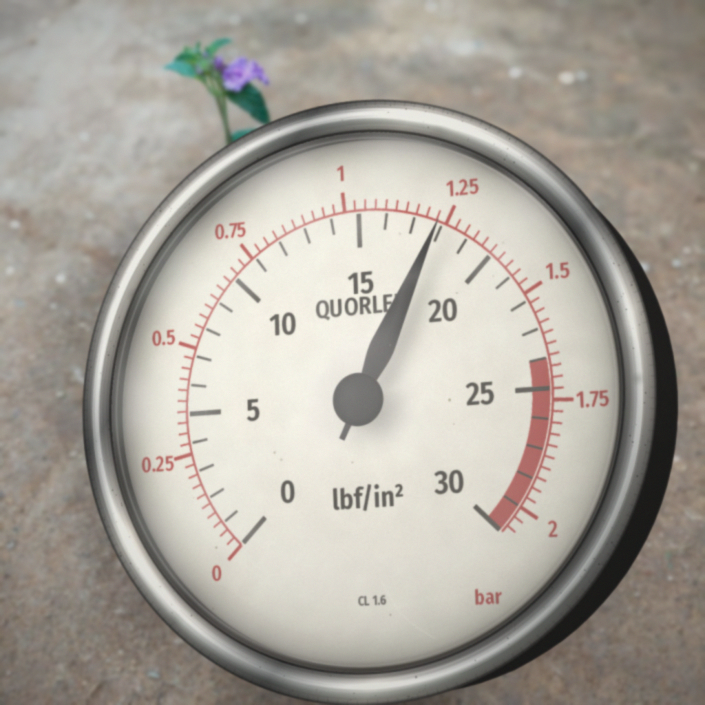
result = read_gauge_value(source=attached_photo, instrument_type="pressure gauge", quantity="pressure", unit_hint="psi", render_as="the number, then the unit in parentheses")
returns 18 (psi)
